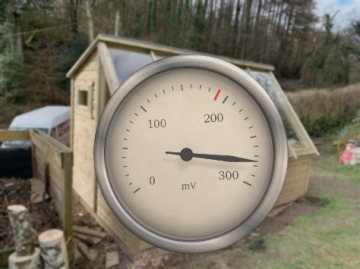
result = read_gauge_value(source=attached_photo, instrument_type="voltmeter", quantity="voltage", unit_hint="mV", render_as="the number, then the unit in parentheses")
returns 275 (mV)
